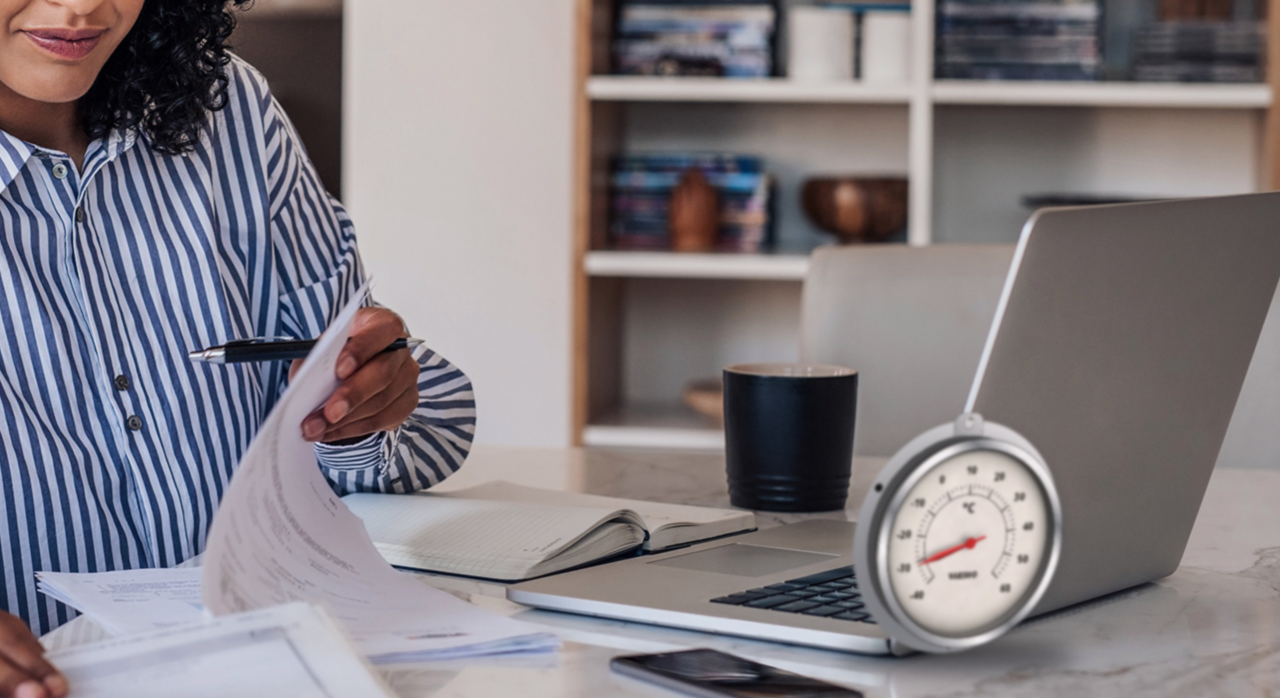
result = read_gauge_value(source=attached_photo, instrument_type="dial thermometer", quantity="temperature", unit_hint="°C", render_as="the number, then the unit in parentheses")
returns -30 (°C)
